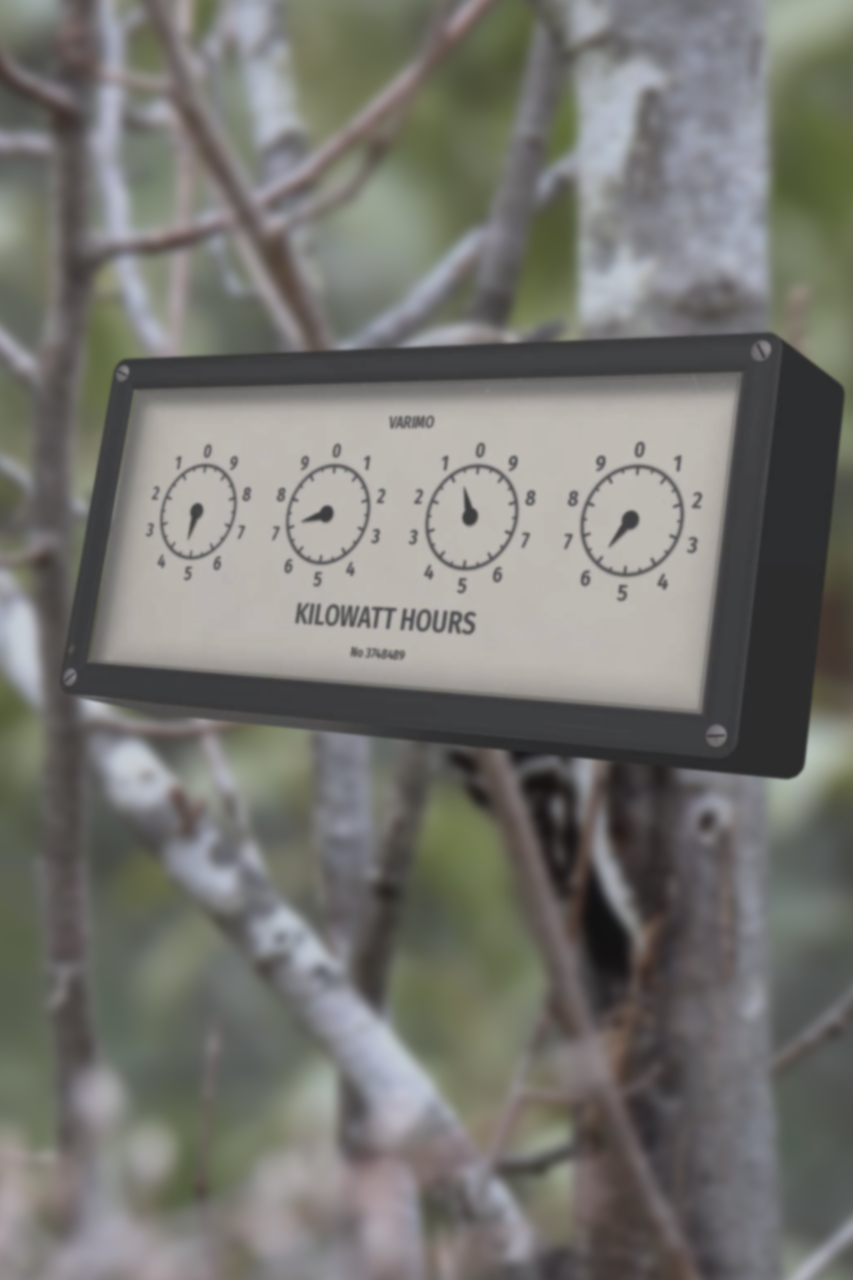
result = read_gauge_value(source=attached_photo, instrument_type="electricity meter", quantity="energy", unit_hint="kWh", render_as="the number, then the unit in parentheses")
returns 4706 (kWh)
